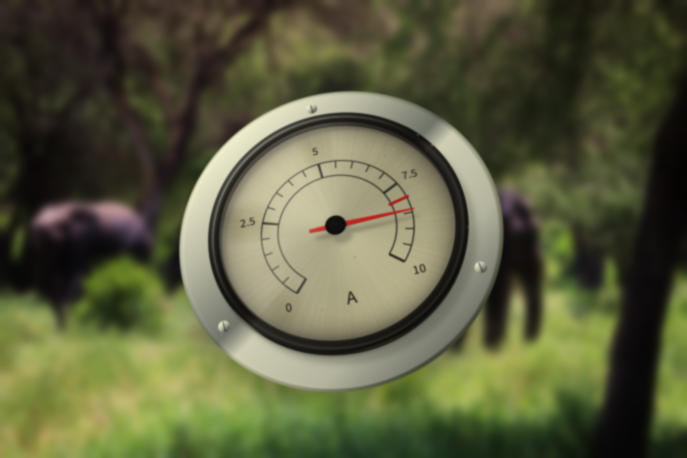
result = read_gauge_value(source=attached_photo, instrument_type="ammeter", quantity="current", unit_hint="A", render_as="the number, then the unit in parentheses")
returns 8.5 (A)
